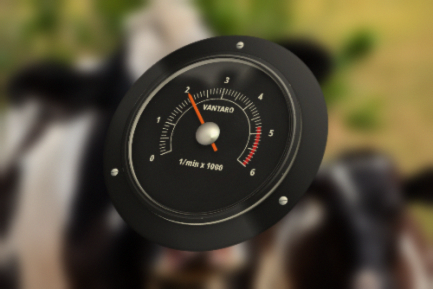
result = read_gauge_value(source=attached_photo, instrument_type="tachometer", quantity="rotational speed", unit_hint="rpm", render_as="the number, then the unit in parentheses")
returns 2000 (rpm)
